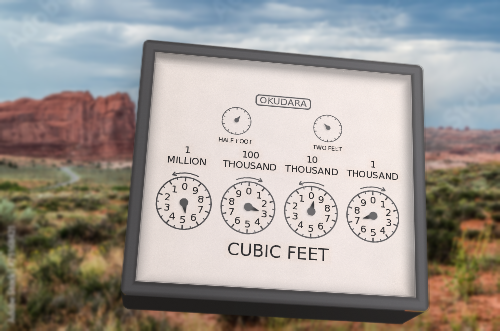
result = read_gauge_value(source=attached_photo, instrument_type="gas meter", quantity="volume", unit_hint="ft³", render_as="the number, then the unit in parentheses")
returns 529700 (ft³)
